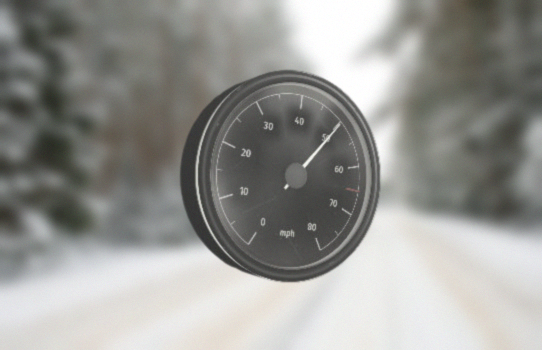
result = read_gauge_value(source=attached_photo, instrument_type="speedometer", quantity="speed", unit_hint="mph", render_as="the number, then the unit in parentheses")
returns 50 (mph)
